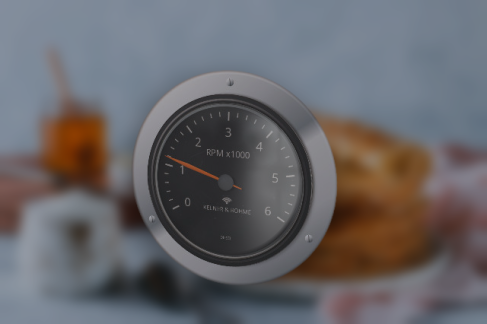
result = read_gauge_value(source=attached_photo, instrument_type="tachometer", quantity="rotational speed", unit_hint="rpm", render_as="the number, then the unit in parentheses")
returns 1200 (rpm)
